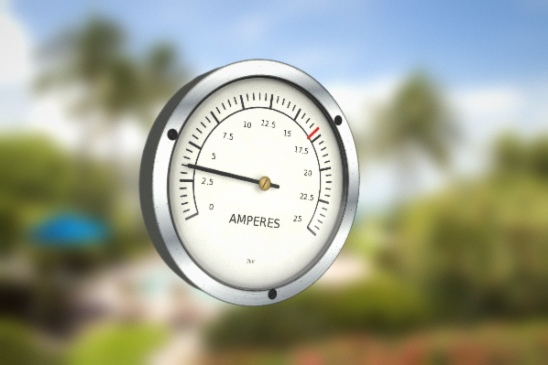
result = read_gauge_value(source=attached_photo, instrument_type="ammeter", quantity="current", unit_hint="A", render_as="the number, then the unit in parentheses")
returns 3.5 (A)
